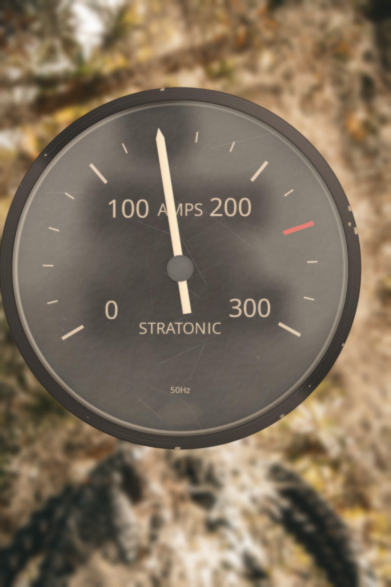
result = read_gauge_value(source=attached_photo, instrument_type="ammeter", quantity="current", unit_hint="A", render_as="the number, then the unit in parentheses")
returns 140 (A)
